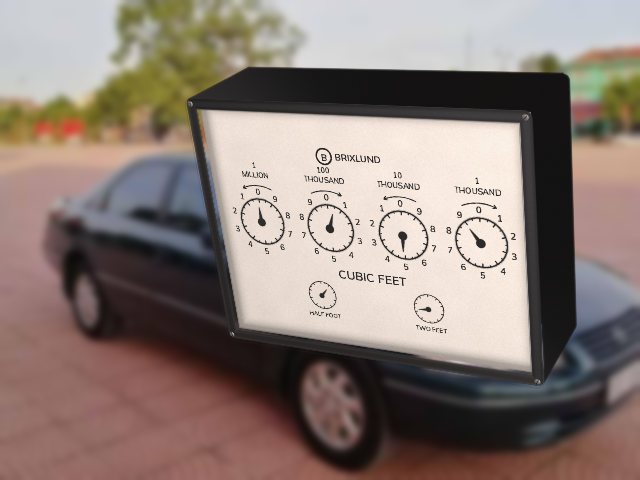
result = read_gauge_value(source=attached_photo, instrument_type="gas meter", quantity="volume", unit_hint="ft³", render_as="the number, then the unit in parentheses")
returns 4900 (ft³)
